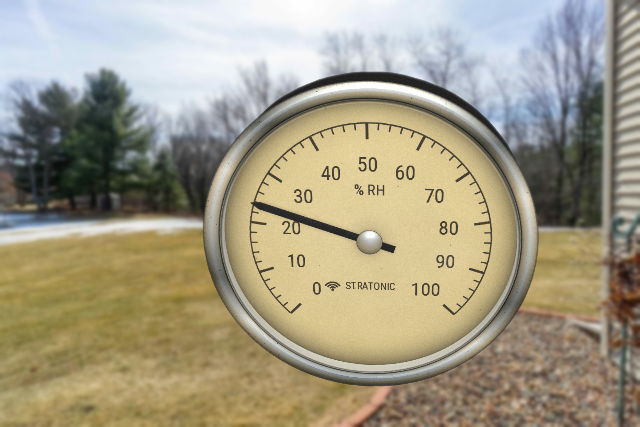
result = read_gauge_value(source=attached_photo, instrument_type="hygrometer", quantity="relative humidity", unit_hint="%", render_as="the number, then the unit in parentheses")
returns 24 (%)
